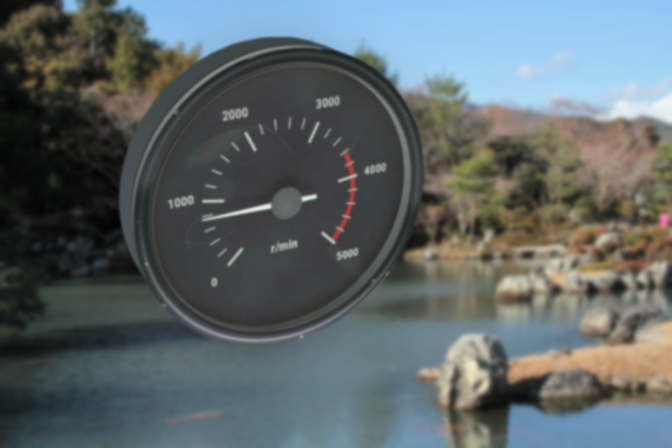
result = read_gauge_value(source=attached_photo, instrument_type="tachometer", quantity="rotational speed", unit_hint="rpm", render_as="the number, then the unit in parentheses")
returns 800 (rpm)
